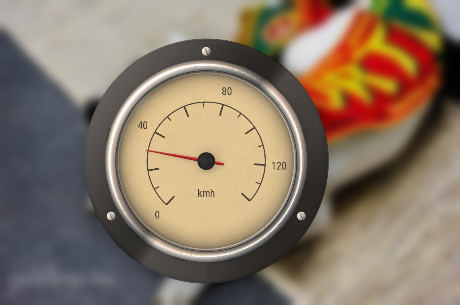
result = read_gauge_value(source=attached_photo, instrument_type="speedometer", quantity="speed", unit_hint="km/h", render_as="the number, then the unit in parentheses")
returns 30 (km/h)
